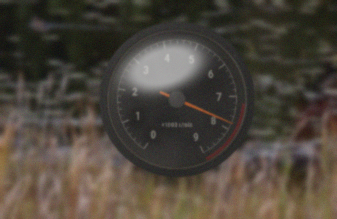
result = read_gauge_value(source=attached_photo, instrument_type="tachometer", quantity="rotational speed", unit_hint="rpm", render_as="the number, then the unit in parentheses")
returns 7800 (rpm)
